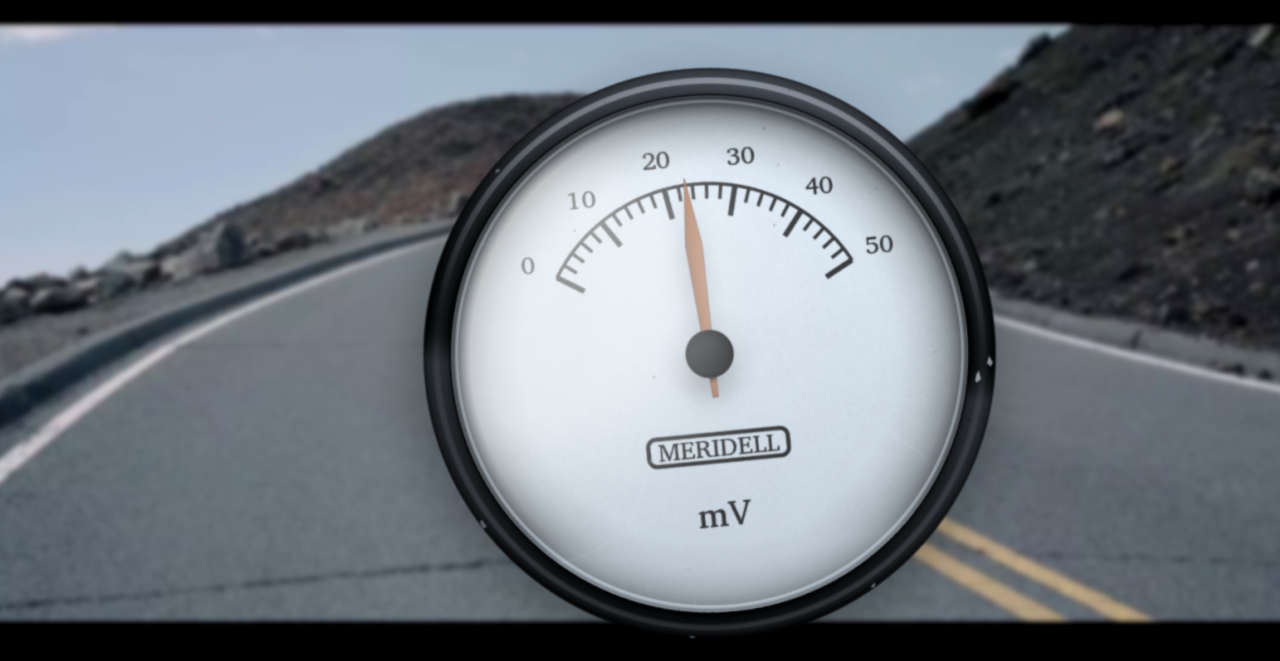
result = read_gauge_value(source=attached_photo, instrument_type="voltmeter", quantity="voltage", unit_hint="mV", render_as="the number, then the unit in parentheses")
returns 23 (mV)
